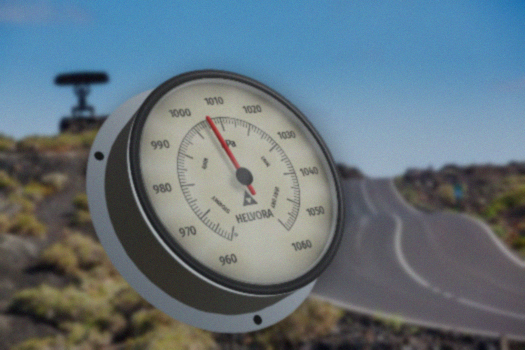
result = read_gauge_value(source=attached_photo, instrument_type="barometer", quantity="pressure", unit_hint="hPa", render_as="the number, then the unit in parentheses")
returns 1005 (hPa)
